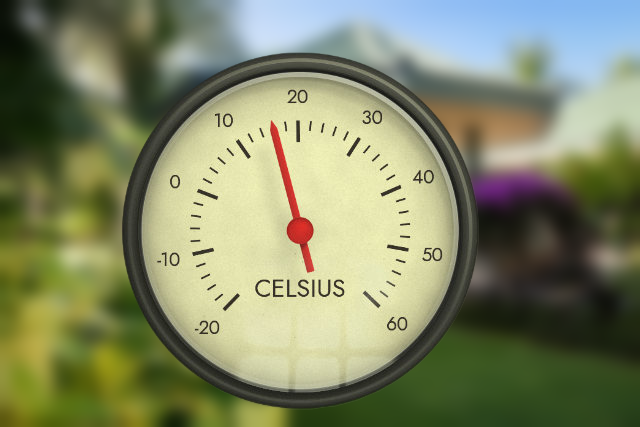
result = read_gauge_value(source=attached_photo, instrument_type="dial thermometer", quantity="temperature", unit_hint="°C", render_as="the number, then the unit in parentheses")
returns 16 (°C)
